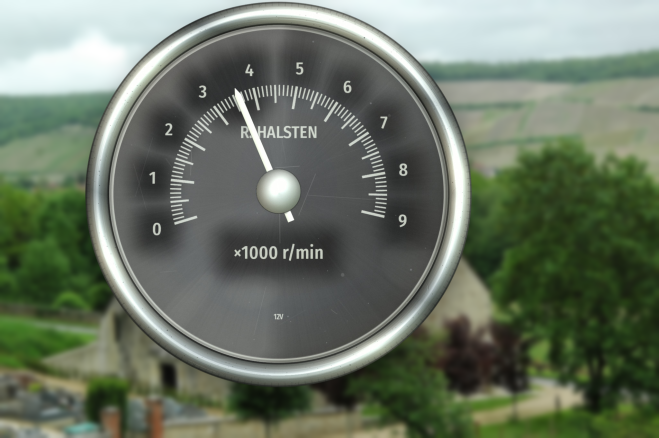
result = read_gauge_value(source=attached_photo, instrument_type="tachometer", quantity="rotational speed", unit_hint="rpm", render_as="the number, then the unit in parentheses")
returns 3600 (rpm)
